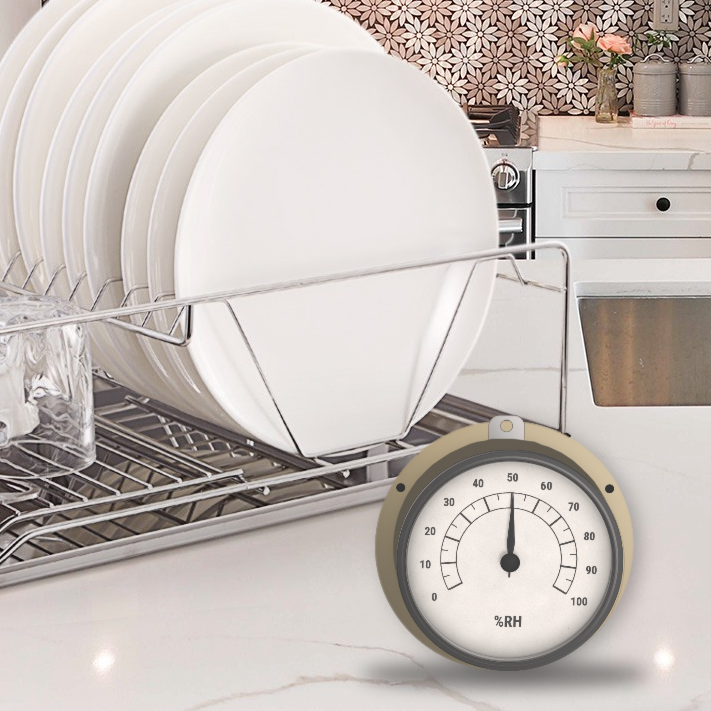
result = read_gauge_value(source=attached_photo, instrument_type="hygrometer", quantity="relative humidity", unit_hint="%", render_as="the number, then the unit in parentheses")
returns 50 (%)
